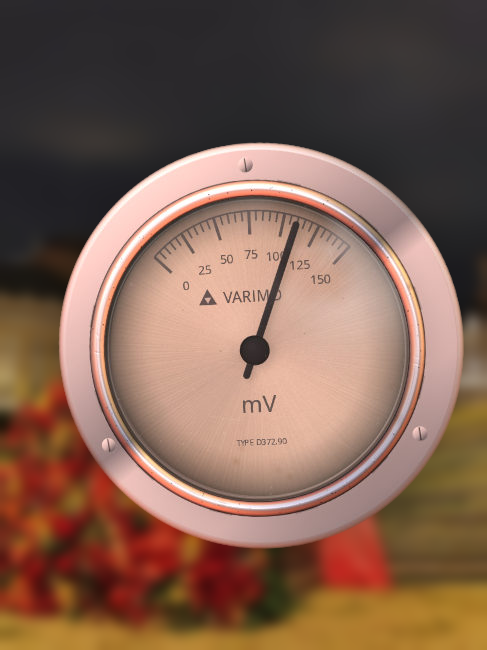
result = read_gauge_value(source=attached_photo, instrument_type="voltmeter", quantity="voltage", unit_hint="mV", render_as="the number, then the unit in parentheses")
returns 110 (mV)
